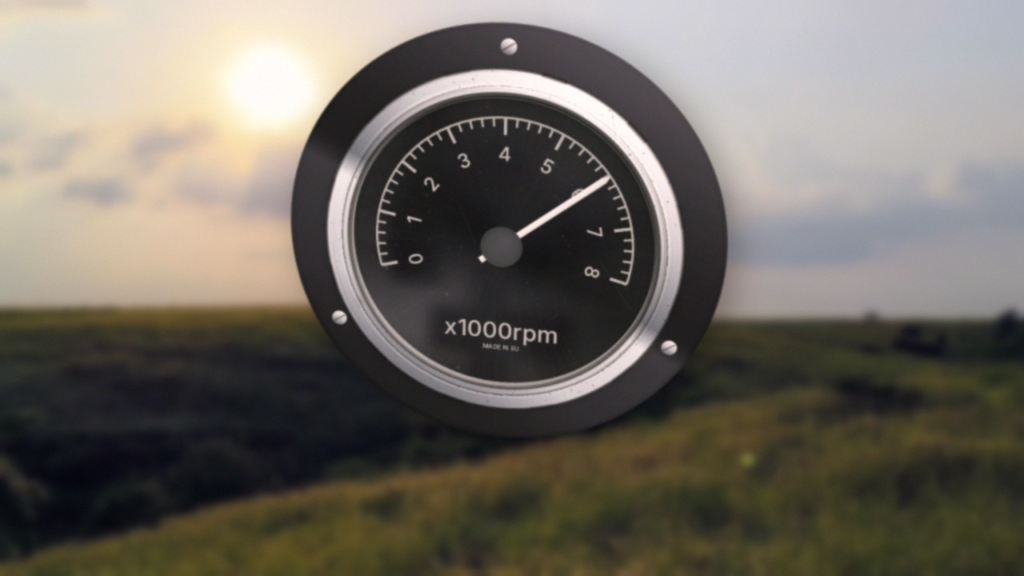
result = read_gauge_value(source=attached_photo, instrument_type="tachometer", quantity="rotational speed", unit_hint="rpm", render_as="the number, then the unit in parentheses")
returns 6000 (rpm)
